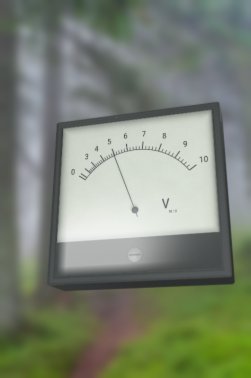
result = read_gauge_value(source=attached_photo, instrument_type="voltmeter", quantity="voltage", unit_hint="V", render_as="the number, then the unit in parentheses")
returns 5 (V)
